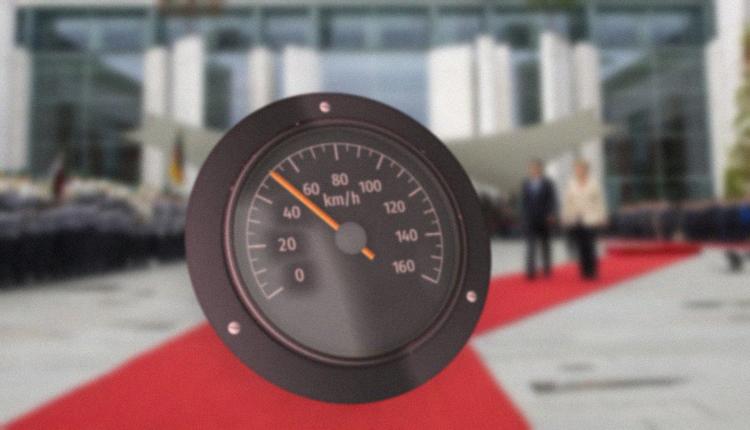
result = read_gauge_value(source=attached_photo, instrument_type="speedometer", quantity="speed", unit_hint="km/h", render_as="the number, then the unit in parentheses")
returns 50 (km/h)
